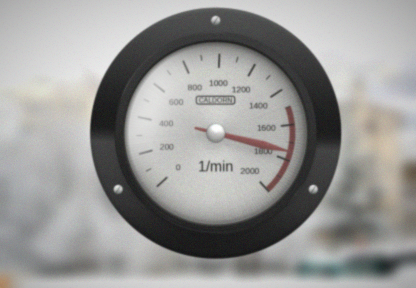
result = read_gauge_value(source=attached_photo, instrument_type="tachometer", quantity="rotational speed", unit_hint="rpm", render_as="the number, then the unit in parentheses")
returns 1750 (rpm)
